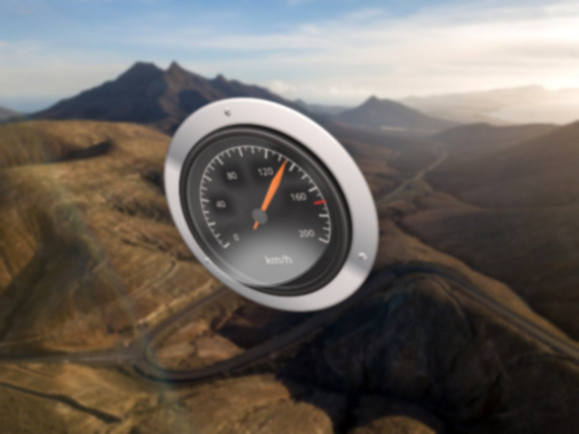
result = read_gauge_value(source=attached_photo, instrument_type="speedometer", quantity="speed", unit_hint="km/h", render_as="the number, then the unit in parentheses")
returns 135 (km/h)
